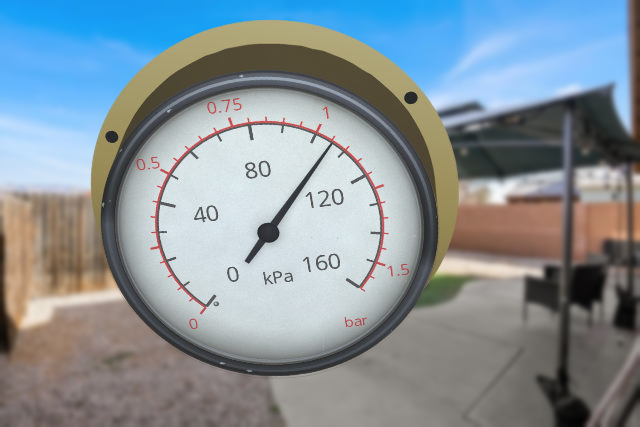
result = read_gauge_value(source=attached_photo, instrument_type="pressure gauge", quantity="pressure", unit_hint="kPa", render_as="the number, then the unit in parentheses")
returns 105 (kPa)
